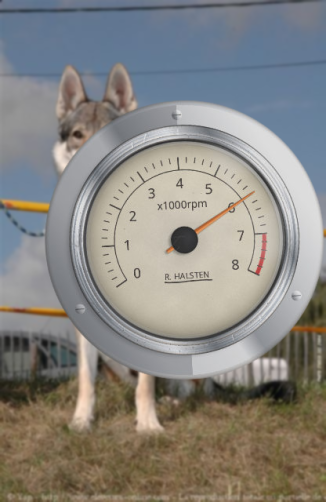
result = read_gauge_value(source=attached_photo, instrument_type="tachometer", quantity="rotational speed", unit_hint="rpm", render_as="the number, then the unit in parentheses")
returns 6000 (rpm)
